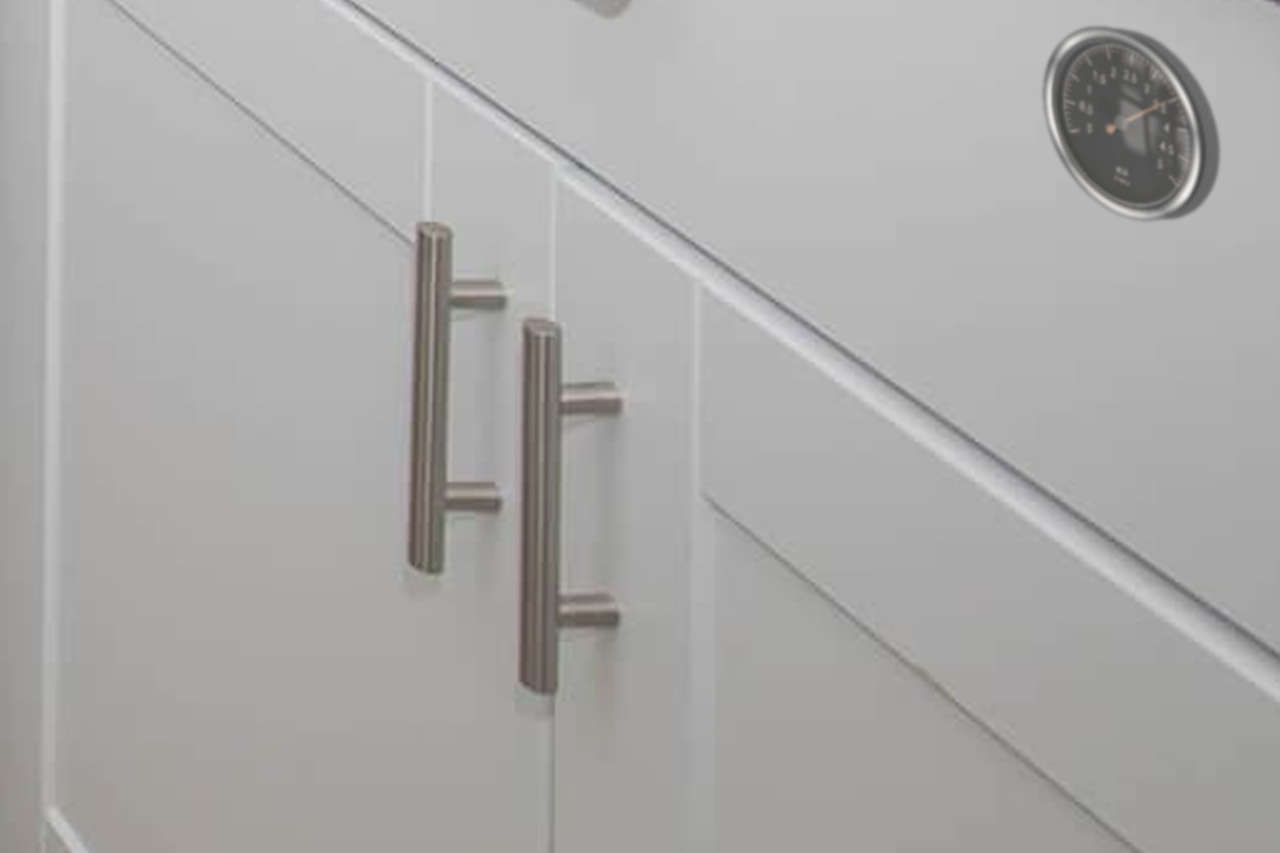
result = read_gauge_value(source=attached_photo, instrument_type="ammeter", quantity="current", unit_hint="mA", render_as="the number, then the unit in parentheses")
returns 3.5 (mA)
